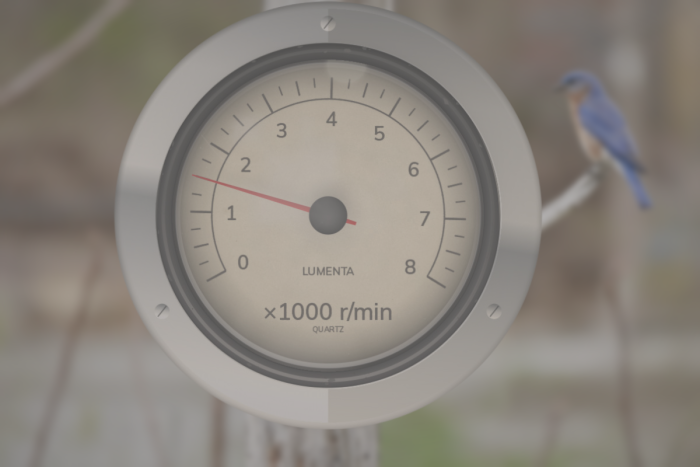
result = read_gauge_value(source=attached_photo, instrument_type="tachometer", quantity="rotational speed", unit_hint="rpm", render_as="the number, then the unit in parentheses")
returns 1500 (rpm)
